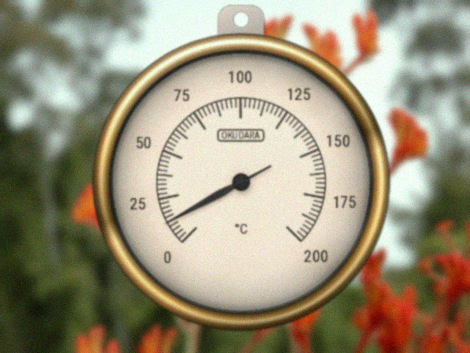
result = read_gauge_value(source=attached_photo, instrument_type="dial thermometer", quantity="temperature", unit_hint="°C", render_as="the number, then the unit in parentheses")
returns 12.5 (°C)
